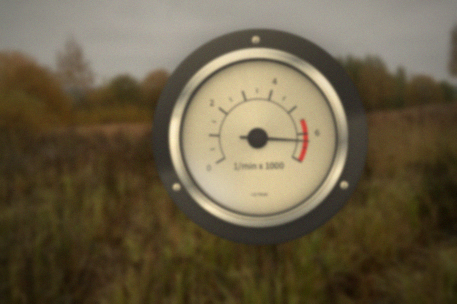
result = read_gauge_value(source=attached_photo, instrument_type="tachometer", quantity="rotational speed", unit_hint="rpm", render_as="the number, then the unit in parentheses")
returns 6250 (rpm)
